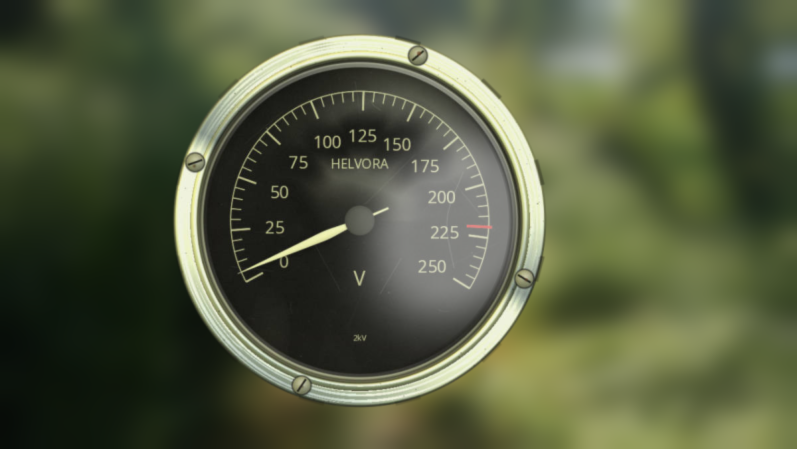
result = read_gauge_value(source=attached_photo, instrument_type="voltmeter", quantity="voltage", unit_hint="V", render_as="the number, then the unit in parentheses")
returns 5 (V)
